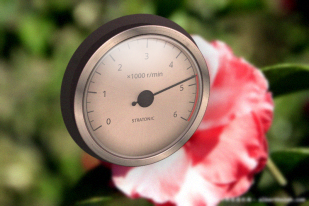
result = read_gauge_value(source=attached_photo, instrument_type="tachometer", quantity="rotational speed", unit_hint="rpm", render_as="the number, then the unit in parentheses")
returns 4750 (rpm)
